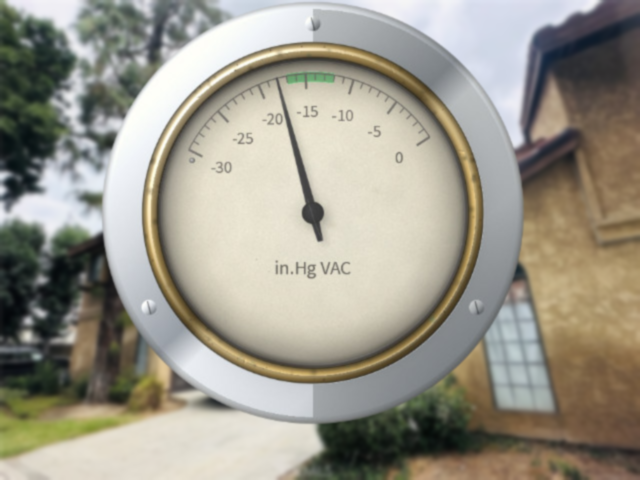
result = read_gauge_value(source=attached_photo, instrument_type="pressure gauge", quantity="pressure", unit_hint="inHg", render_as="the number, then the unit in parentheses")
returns -18 (inHg)
